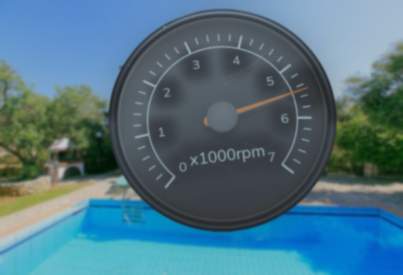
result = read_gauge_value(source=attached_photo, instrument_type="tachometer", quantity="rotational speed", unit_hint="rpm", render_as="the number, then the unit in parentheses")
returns 5500 (rpm)
